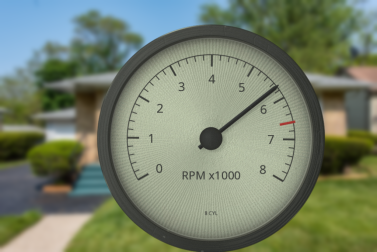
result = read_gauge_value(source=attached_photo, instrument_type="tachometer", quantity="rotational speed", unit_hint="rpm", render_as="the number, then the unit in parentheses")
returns 5700 (rpm)
